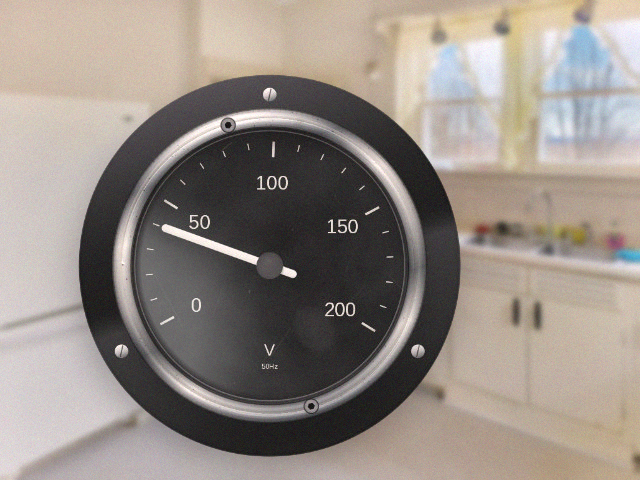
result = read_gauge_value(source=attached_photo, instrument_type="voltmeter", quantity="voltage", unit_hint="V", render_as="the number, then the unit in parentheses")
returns 40 (V)
